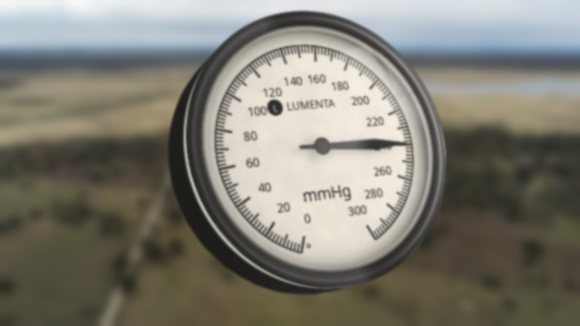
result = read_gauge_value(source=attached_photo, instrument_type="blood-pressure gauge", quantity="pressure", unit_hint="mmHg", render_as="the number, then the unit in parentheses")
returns 240 (mmHg)
